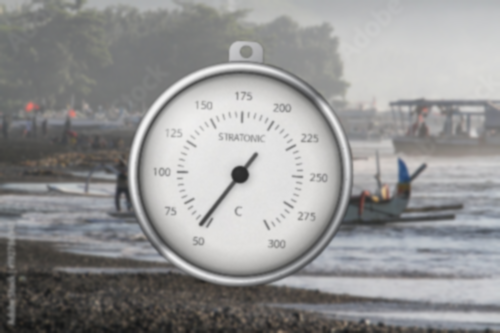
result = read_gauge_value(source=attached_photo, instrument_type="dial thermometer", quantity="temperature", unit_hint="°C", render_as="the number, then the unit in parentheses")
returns 55 (°C)
